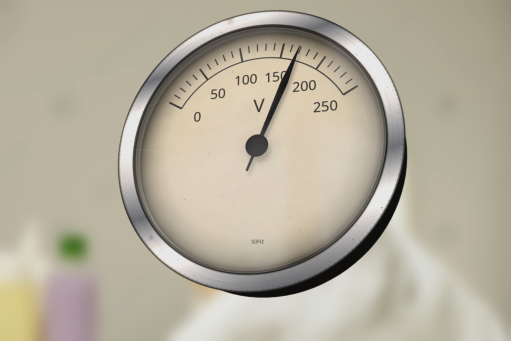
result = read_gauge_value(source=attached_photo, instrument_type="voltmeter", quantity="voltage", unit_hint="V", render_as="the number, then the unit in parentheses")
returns 170 (V)
